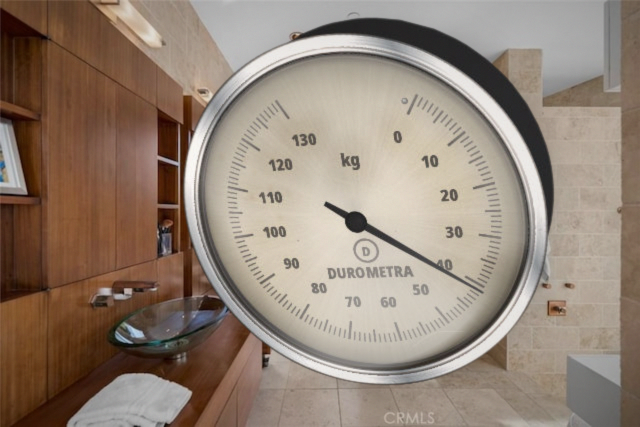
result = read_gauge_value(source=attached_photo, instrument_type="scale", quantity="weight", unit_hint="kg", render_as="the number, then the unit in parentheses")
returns 40 (kg)
